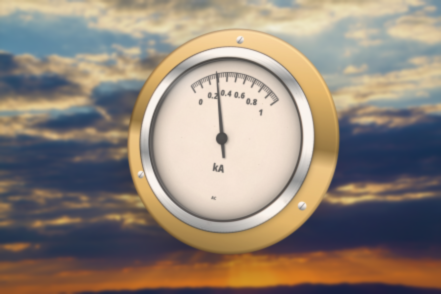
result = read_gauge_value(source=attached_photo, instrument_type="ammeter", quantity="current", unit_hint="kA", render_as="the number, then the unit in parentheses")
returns 0.3 (kA)
